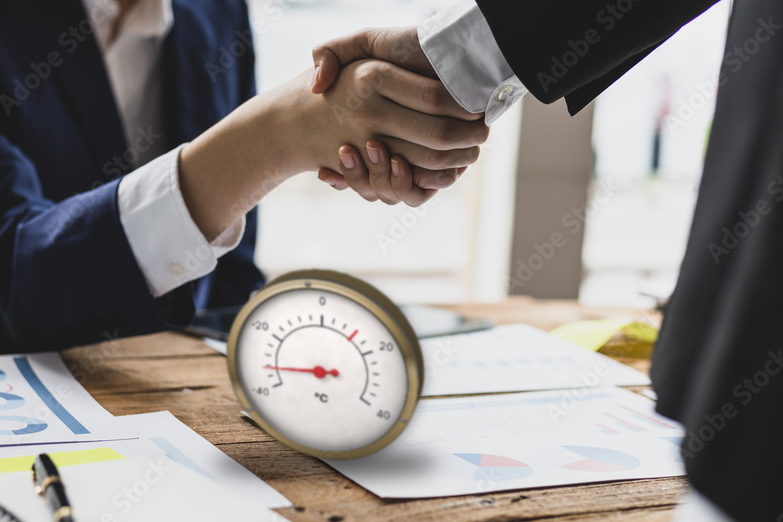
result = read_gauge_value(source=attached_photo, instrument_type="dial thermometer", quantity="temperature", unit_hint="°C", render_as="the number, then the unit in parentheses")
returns -32 (°C)
